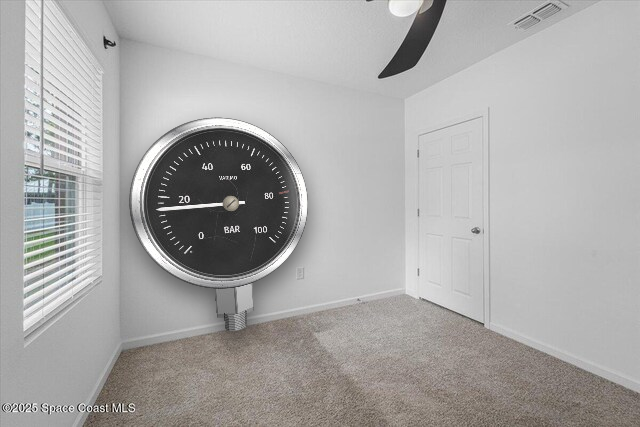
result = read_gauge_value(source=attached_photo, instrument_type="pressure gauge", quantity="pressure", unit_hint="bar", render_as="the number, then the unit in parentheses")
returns 16 (bar)
